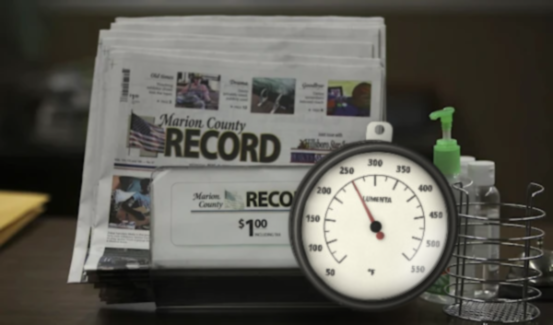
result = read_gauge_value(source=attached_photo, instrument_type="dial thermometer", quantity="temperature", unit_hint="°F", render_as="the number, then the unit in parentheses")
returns 250 (°F)
